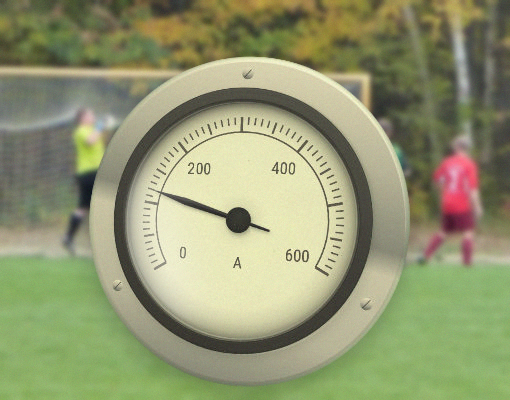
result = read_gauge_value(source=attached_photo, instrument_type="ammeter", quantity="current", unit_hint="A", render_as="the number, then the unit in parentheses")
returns 120 (A)
